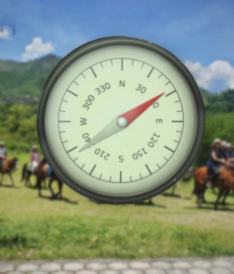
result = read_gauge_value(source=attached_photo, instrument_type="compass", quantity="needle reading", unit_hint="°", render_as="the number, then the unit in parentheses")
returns 55 (°)
